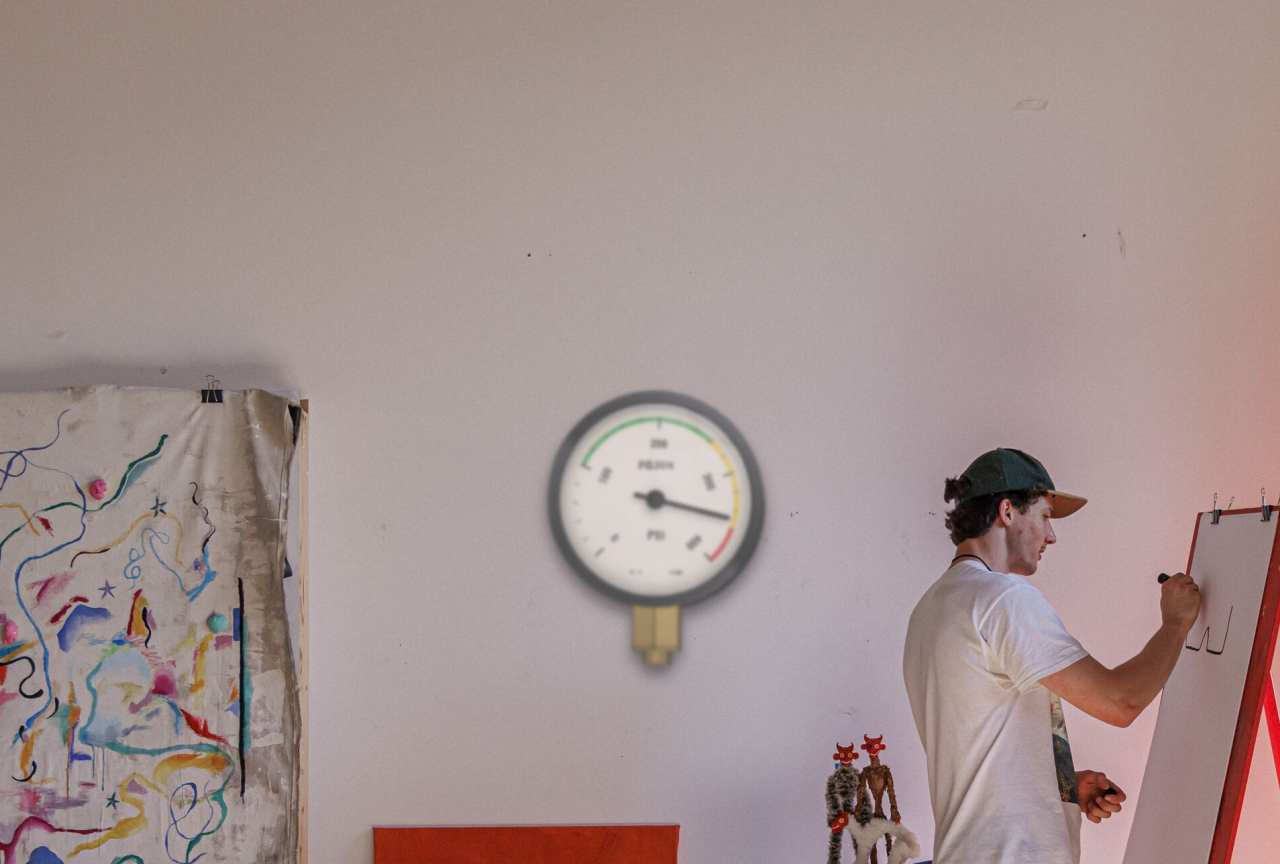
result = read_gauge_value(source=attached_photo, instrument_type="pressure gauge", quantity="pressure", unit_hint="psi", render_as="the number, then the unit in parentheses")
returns 350 (psi)
